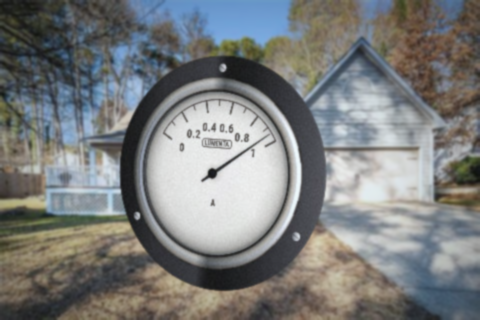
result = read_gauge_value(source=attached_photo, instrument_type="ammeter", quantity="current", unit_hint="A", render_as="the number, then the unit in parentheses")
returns 0.95 (A)
